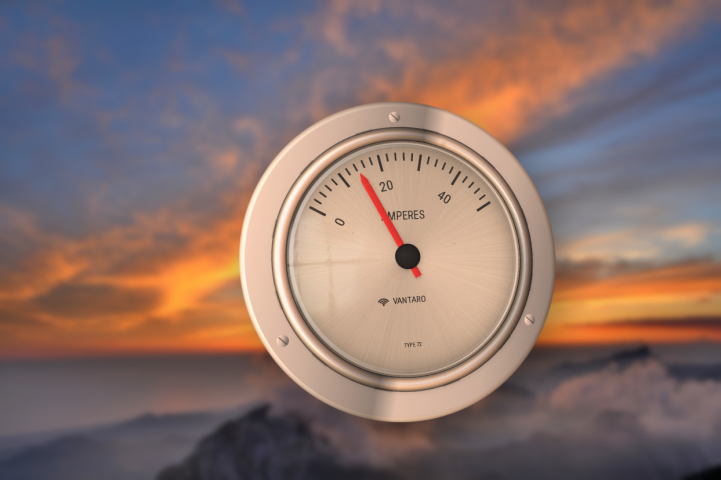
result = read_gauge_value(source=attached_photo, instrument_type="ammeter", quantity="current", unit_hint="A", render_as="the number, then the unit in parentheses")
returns 14 (A)
